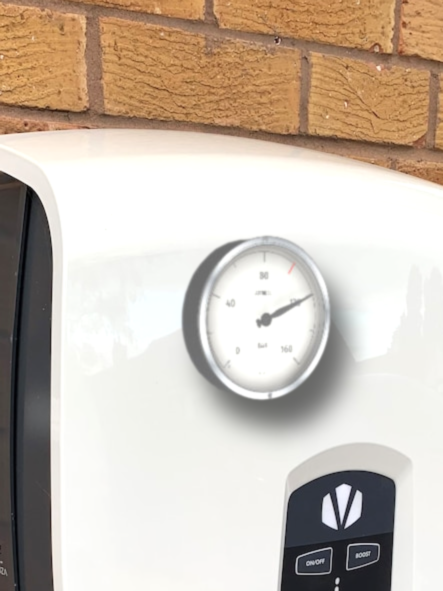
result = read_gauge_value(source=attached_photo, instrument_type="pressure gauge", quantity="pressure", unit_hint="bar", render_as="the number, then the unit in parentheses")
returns 120 (bar)
